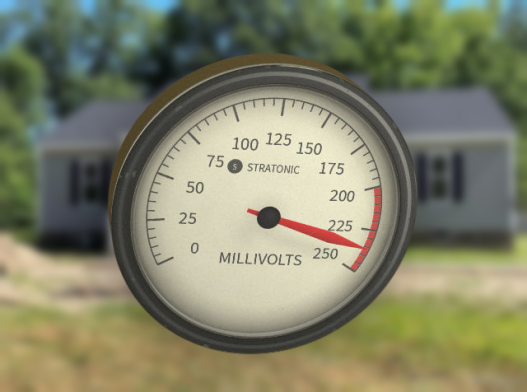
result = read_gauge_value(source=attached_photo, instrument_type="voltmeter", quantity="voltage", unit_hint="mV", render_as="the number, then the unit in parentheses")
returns 235 (mV)
